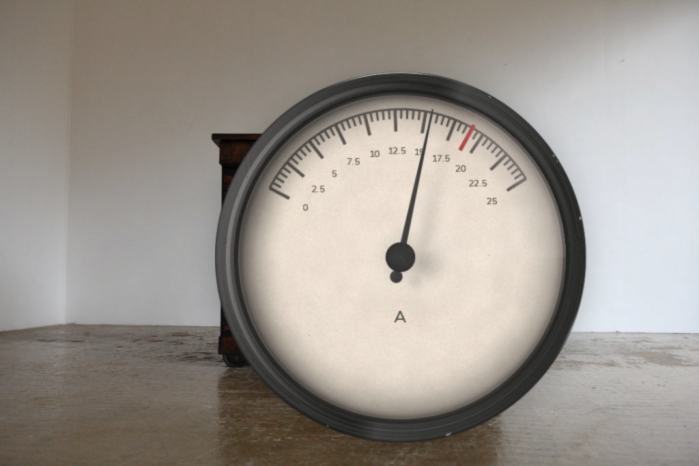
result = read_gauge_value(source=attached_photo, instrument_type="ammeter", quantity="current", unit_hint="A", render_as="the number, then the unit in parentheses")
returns 15.5 (A)
